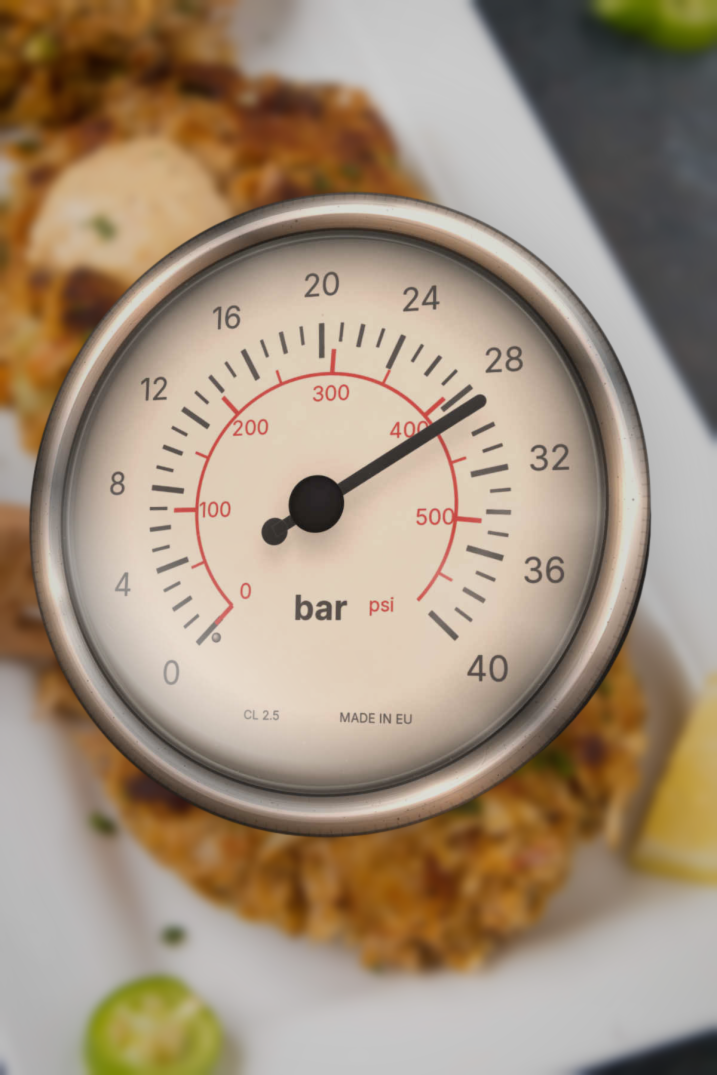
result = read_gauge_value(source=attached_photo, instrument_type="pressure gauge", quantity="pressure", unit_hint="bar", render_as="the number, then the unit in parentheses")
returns 29 (bar)
